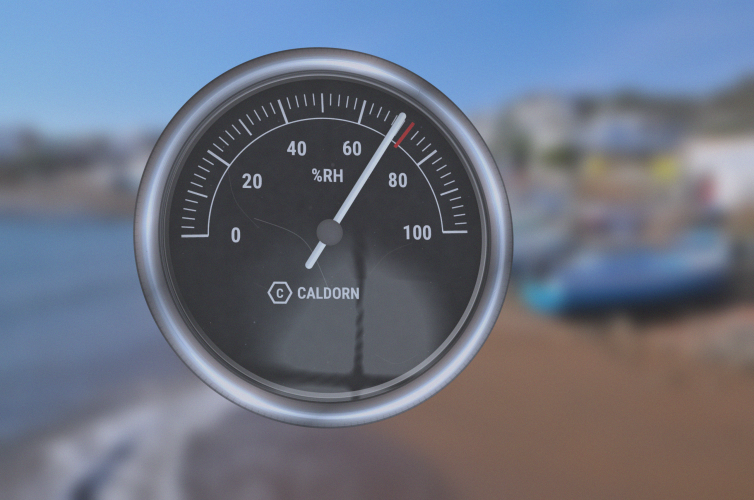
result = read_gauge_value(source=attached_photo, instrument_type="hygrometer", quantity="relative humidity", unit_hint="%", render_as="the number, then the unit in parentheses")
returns 69 (%)
